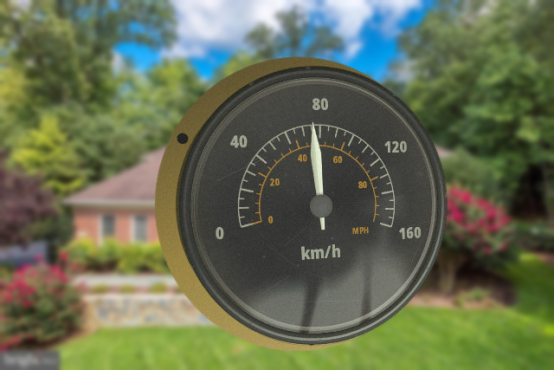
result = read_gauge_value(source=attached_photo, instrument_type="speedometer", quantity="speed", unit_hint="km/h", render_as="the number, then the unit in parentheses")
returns 75 (km/h)
